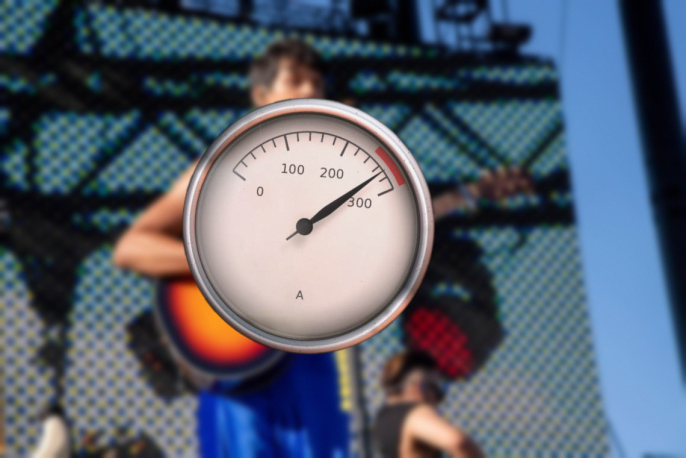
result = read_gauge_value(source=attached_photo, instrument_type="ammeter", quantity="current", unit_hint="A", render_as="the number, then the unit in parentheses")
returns 270 (A)
